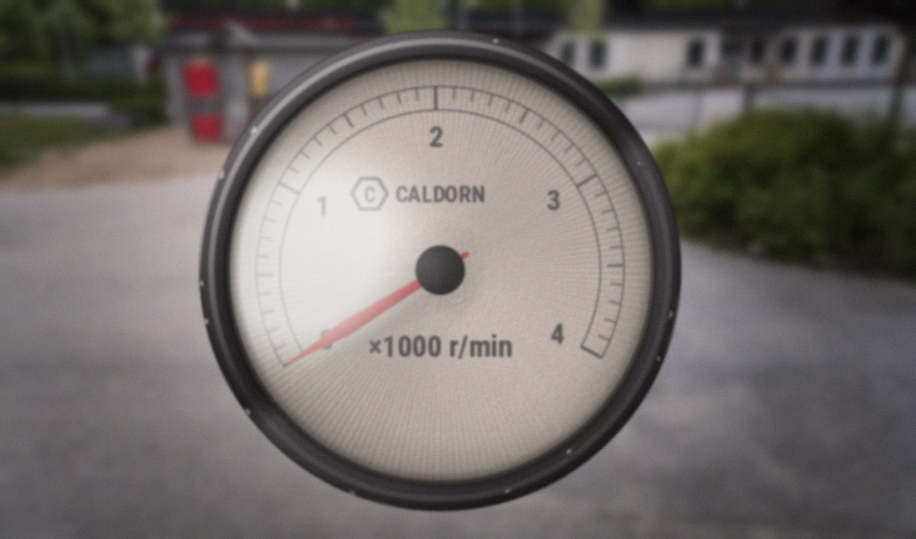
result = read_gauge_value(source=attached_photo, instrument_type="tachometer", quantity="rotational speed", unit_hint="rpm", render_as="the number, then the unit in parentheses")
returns 0 (rpm)
